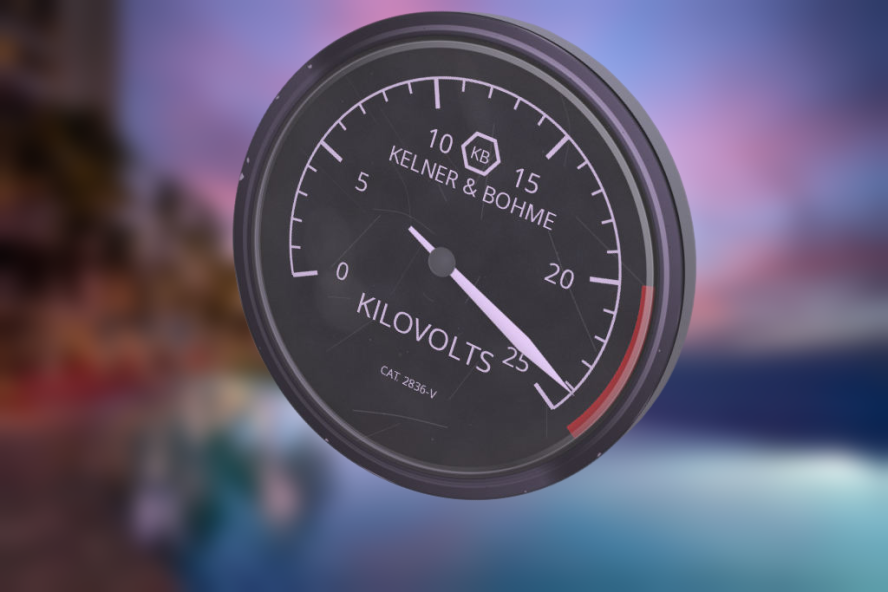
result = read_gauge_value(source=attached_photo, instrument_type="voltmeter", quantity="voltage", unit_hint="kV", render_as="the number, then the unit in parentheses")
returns 24 (kV)
